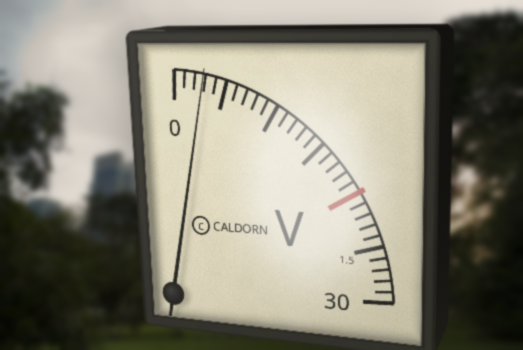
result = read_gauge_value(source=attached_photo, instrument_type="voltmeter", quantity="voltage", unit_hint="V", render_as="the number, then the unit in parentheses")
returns 3 (V)
